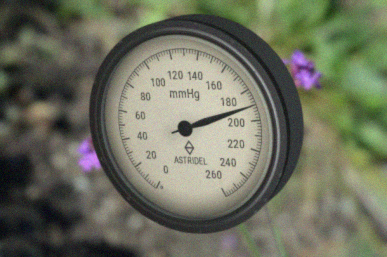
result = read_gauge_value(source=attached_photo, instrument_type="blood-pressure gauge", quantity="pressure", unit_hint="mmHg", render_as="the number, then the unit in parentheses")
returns 190 (mmHg)
